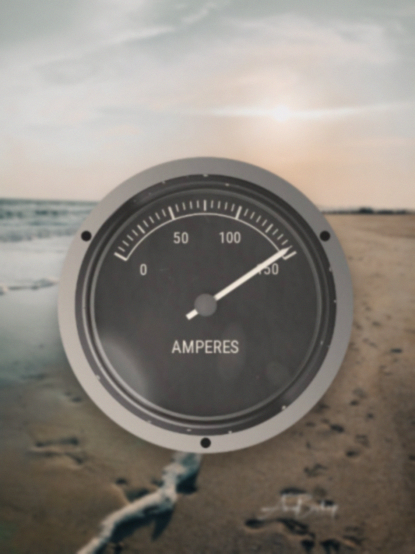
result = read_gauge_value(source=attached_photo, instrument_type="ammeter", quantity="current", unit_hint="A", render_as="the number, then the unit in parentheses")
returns 145 (A)
